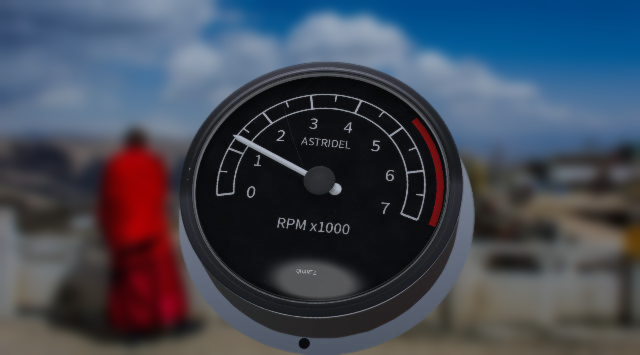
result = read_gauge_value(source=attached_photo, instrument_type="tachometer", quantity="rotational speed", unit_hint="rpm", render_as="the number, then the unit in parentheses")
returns 1250 (rpm)
